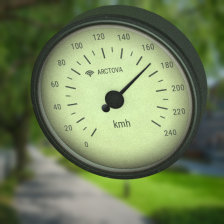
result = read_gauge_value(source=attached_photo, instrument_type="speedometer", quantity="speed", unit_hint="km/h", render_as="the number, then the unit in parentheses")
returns 170 (km/h)
